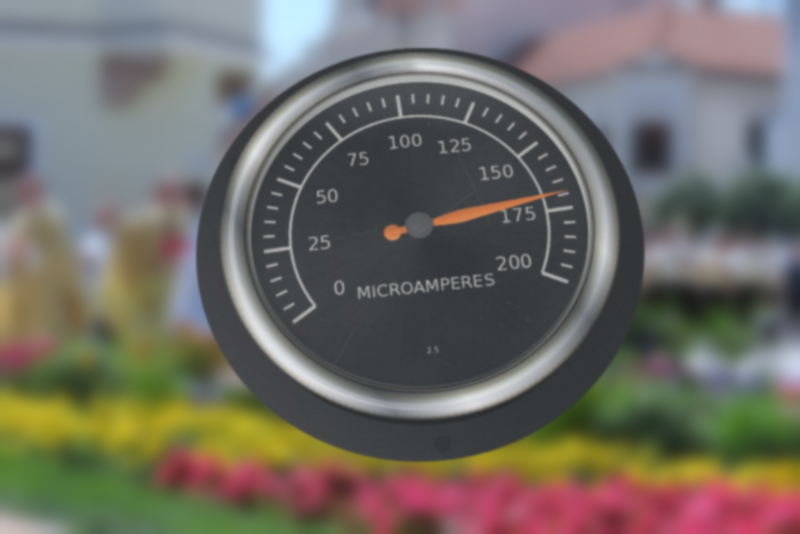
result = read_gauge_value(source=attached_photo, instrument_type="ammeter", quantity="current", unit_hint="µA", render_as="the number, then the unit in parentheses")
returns 170 (µA)
